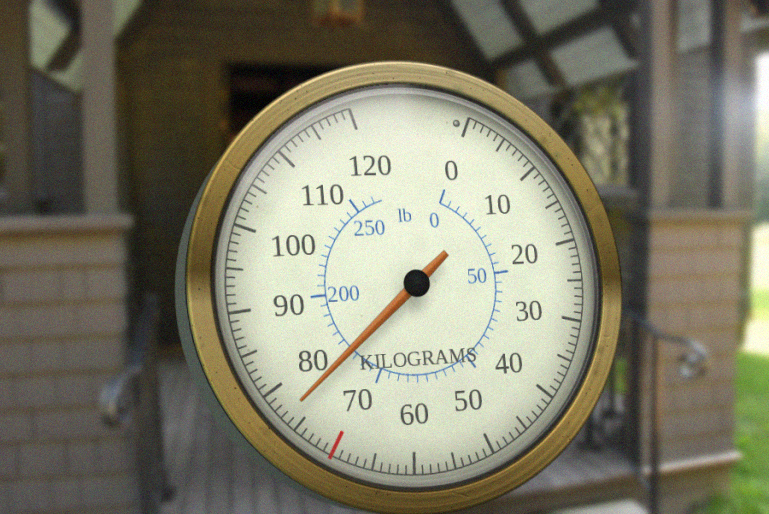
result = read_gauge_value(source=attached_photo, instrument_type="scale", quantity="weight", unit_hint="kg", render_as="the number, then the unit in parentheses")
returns 77 (kg)
